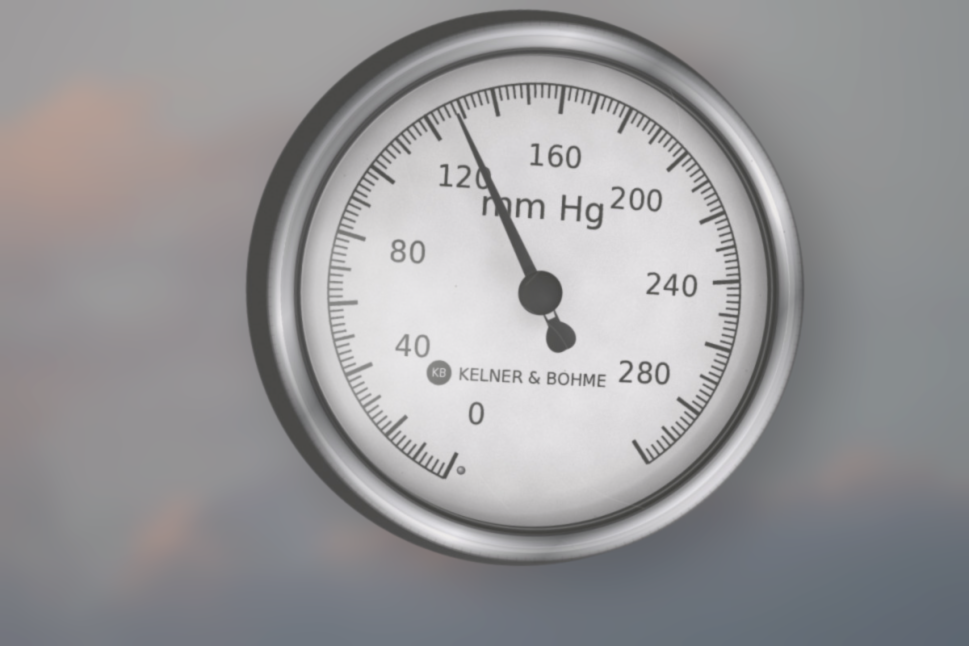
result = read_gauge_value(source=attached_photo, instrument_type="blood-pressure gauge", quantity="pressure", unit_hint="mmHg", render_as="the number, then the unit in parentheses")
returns 128 (mmHg)
